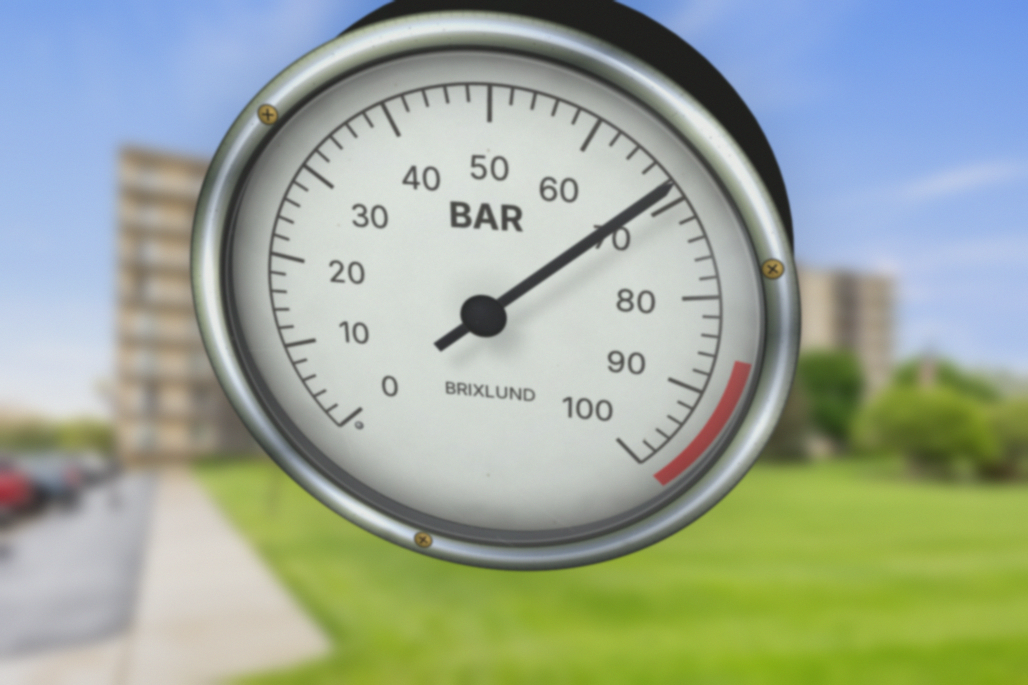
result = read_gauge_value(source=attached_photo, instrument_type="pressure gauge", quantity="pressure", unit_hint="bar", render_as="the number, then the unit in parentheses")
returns 68 (bar)
